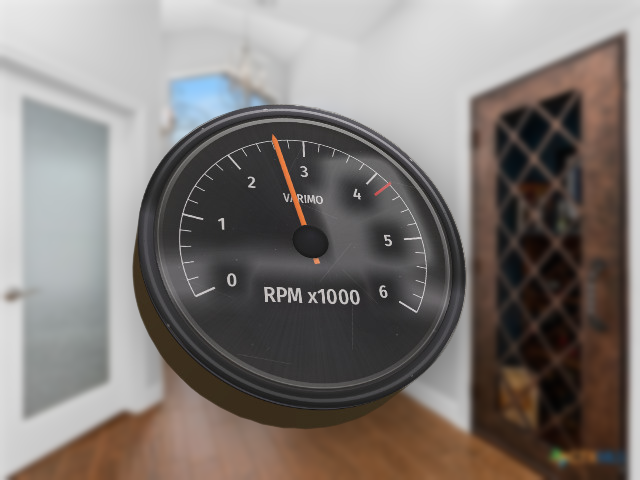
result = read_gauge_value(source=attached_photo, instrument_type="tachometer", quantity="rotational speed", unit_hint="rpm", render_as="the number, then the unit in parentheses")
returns 2600 (rpm)
